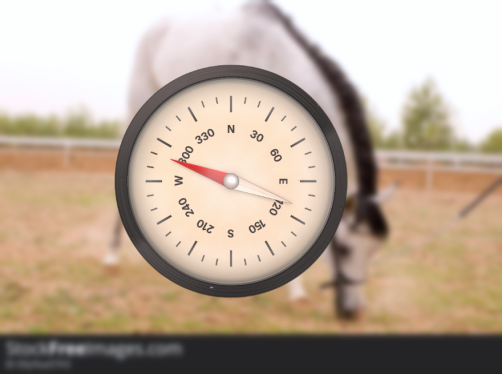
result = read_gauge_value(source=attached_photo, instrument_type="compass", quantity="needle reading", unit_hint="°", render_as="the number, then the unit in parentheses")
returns 290 (°)
